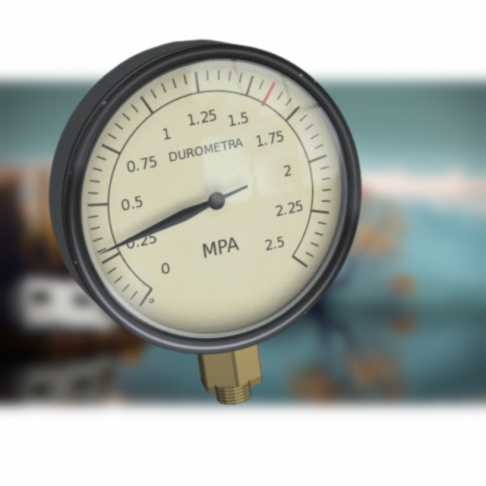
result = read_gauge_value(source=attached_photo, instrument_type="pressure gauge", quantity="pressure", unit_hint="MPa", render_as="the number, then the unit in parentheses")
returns 0.3 (MPa)
